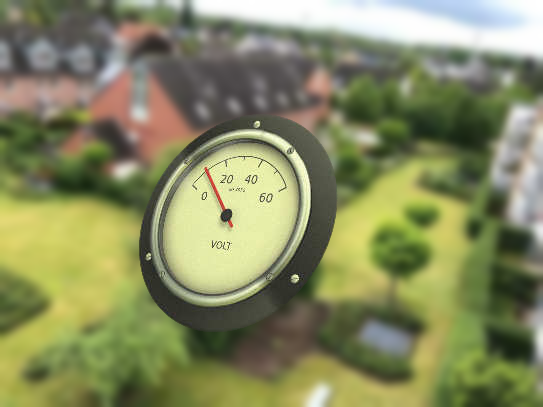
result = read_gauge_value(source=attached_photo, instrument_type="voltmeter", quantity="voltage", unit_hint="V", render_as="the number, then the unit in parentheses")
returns 10 (V)
